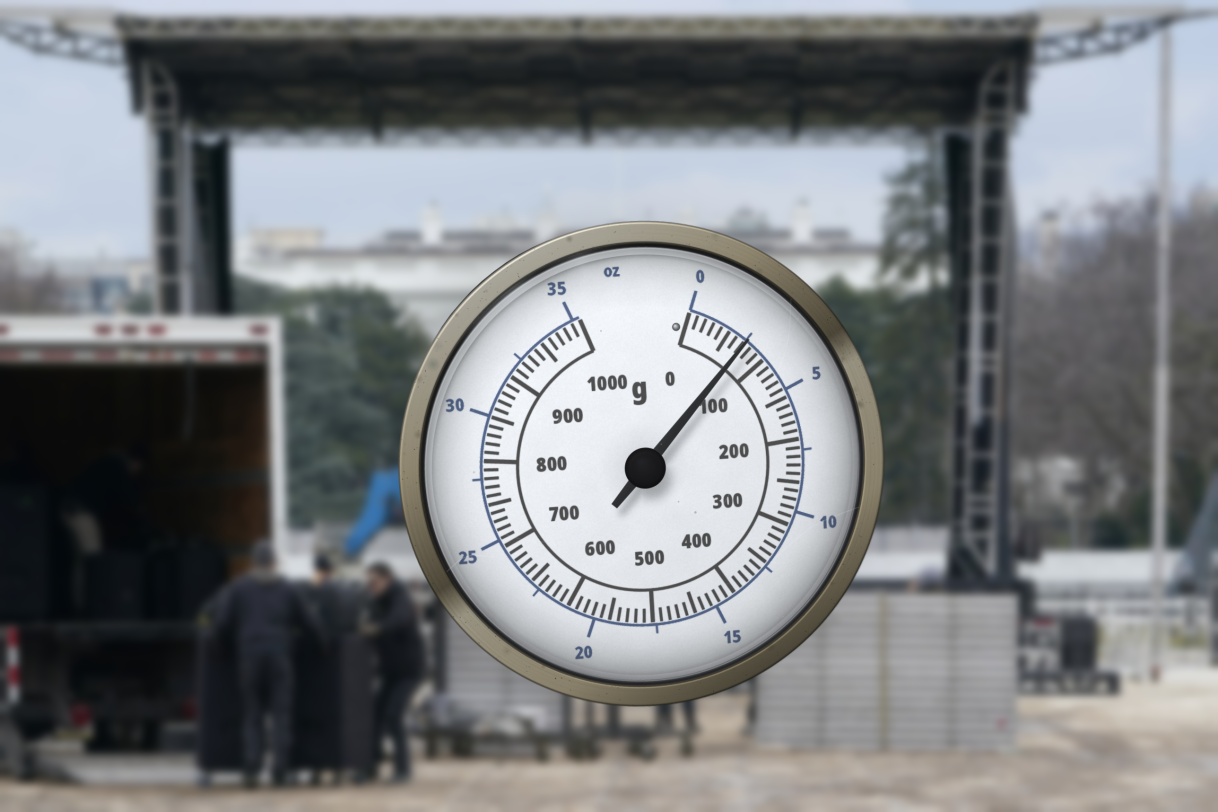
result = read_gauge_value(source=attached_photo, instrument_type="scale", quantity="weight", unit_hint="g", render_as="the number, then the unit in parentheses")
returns 70 (g)
